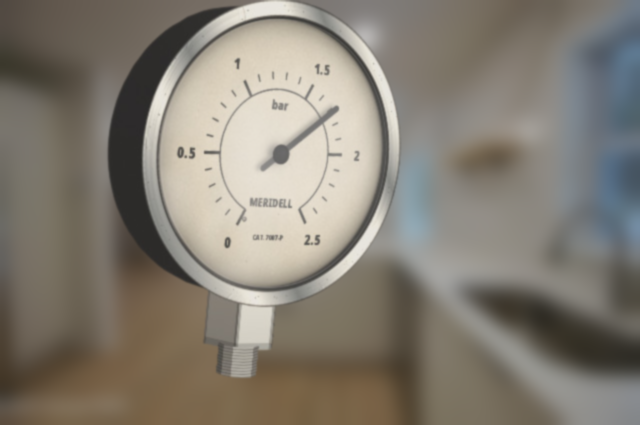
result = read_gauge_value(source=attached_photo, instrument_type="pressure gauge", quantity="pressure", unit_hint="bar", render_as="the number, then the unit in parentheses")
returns 1.7 (bar)
